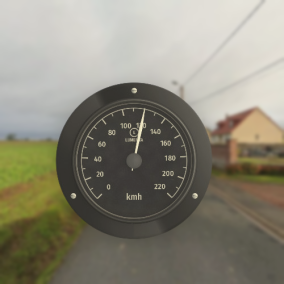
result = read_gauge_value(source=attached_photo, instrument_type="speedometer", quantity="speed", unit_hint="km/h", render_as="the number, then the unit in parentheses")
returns 120 (km/h)
